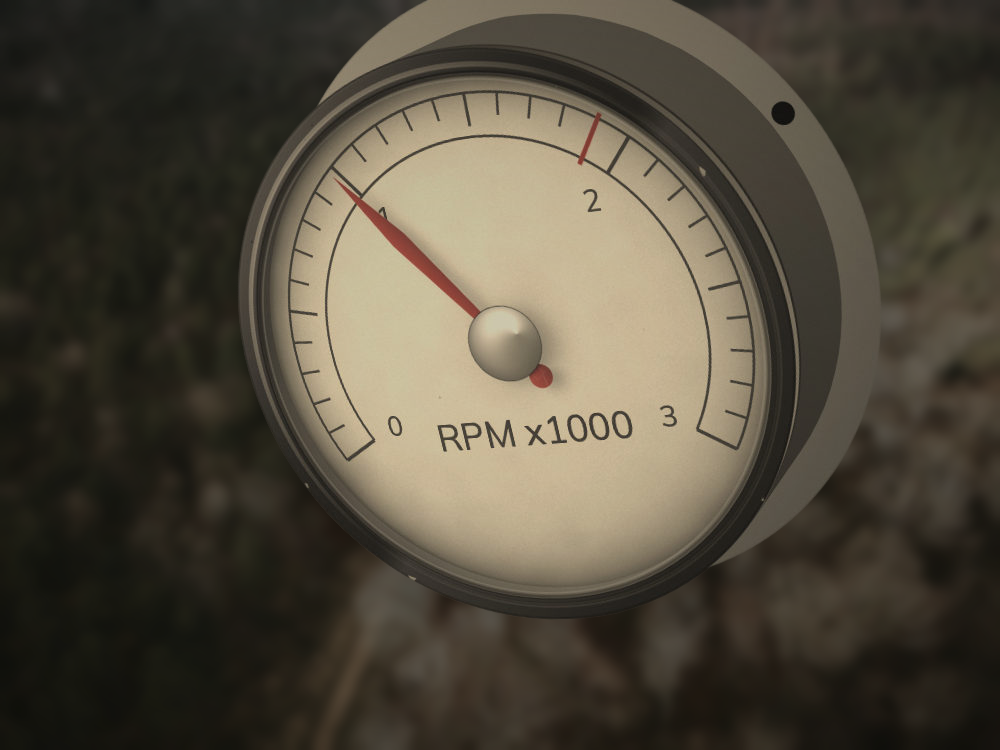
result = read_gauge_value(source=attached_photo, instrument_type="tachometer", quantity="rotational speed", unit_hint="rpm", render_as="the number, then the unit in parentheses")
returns 1000 (rpm)
